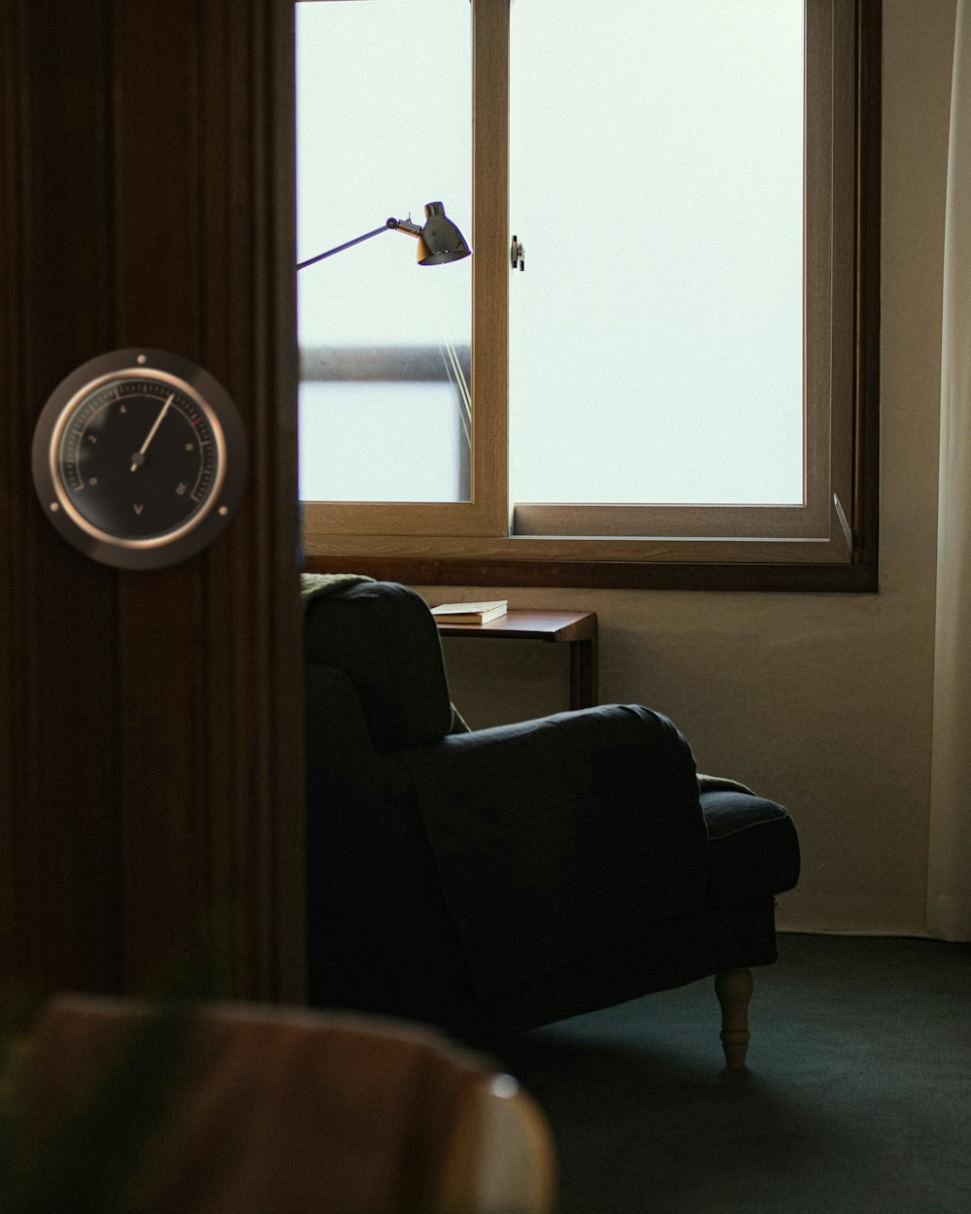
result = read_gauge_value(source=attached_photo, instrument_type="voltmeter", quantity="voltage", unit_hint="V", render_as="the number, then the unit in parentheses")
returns 6 (V)
